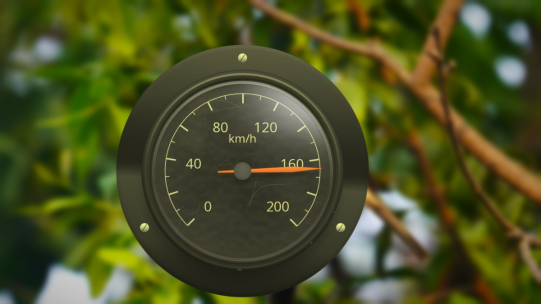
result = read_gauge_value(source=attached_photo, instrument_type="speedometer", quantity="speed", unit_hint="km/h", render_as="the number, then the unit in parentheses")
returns 165 (km/h)
